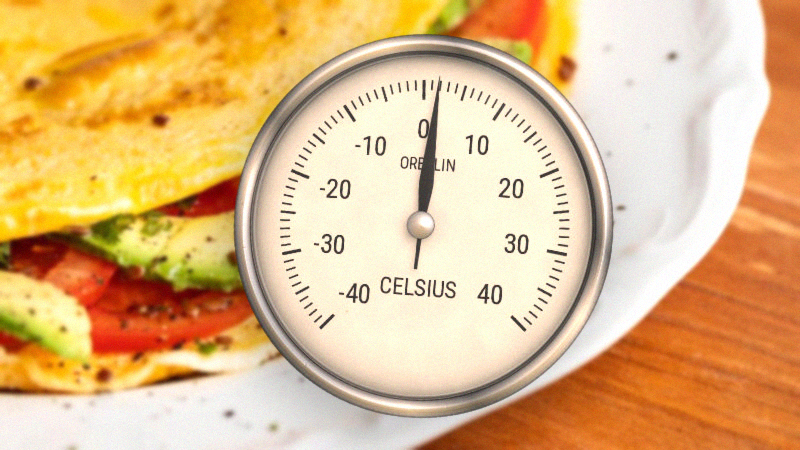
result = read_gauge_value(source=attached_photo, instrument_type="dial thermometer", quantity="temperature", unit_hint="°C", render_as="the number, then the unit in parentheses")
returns 2 (°C)
